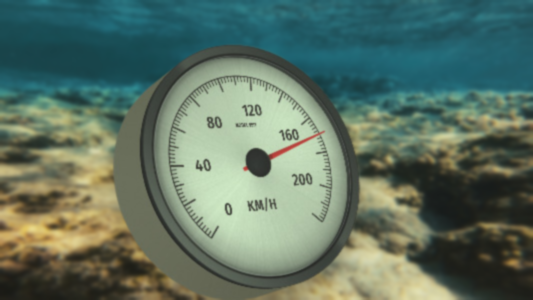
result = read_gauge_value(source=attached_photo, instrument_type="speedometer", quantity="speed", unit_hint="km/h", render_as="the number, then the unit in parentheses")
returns 170 (km/h)
